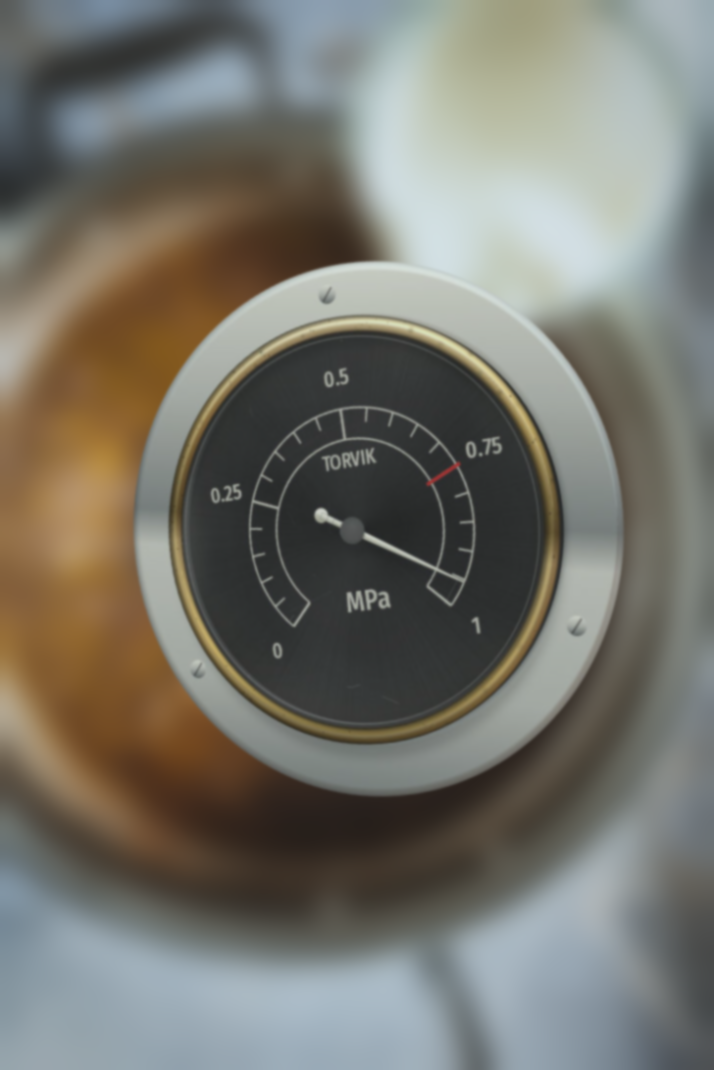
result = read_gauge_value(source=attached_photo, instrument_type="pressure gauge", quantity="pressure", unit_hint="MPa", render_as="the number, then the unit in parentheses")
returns 0.95 (MPa)
